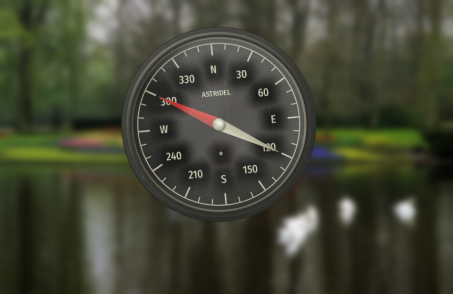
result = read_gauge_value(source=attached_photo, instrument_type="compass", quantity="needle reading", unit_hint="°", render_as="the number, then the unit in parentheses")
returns 300 (°)
